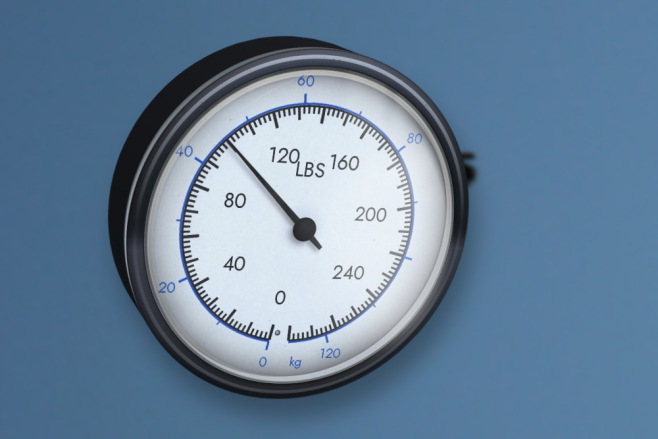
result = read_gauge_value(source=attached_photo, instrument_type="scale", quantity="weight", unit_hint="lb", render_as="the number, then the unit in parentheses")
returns 100 (lb)
